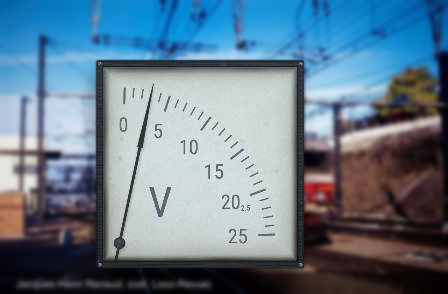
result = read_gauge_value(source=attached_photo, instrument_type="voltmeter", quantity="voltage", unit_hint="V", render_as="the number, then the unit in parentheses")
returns 3 (V)
